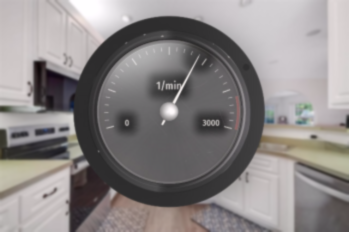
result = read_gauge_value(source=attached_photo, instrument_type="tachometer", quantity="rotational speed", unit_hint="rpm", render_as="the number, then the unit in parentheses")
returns 1900 (rpm)
